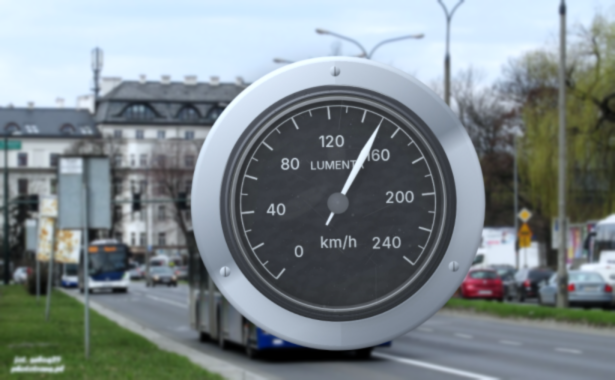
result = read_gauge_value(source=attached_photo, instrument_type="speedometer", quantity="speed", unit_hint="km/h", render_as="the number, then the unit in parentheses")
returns 150 (km/h)
